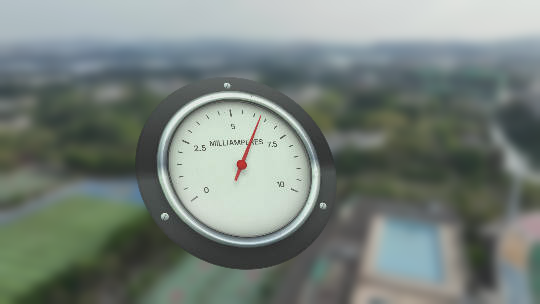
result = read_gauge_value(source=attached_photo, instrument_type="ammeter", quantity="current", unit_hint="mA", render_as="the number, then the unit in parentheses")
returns 6.25 (mA)
